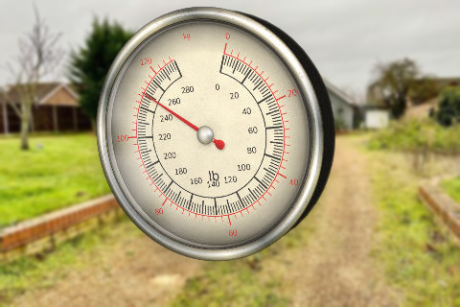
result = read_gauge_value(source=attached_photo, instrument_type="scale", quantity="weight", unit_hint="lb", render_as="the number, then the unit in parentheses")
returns 250 (lb)
